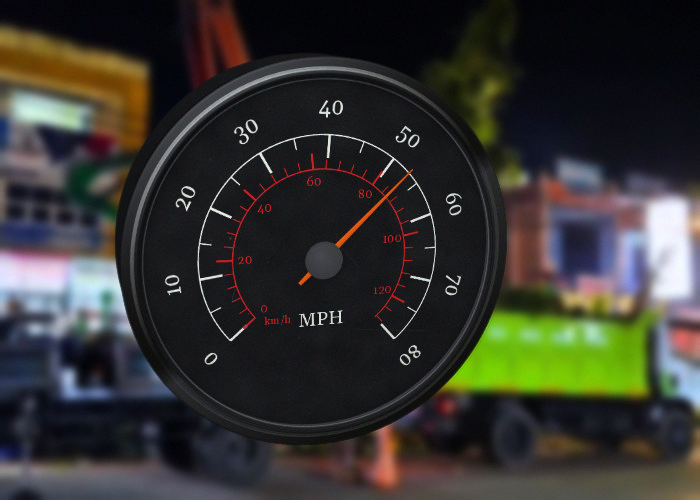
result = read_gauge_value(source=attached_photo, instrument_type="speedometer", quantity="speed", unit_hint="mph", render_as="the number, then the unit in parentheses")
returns 52.5 (mph)
